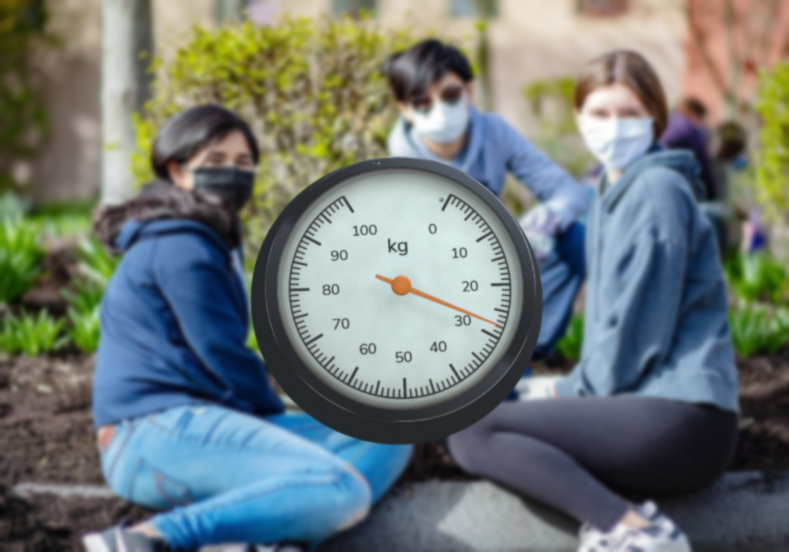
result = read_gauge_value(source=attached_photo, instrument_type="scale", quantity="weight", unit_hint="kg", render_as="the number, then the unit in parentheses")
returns 28 (kg)
